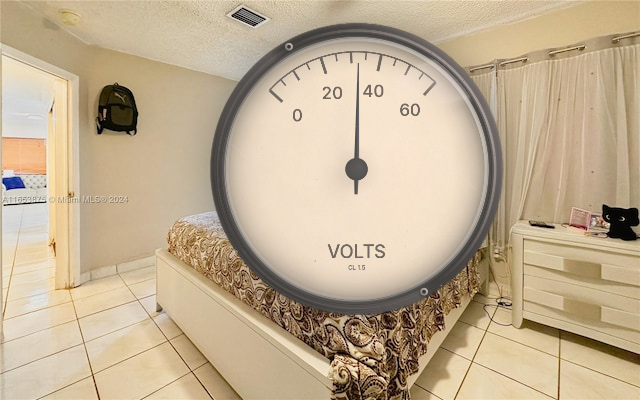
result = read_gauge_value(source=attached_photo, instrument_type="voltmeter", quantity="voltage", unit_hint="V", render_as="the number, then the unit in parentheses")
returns 32.5 (V)
